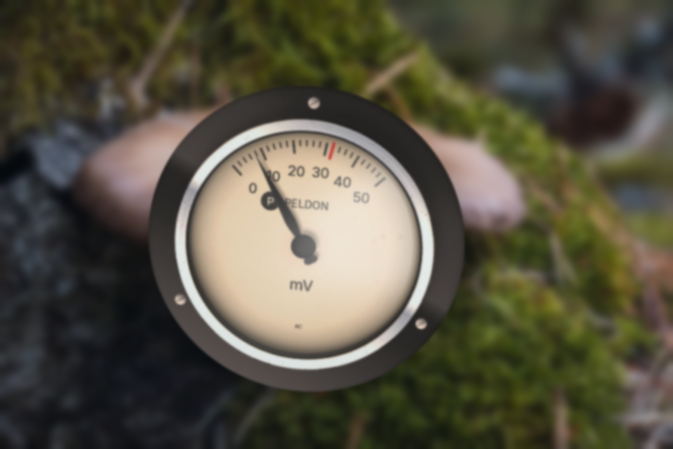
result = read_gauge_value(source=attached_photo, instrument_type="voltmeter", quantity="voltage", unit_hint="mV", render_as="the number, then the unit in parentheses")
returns 8 (mV)
